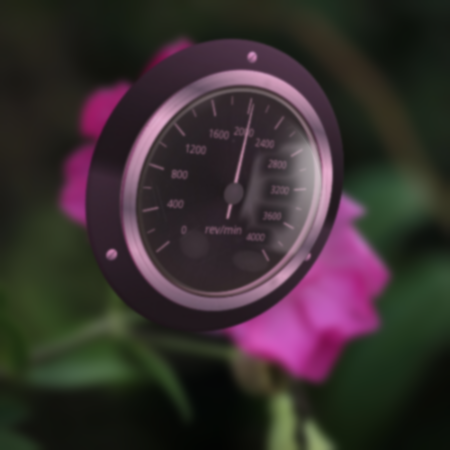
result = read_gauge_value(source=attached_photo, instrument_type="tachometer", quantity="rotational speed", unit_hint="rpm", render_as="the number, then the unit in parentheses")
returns 2000 (rpm)
